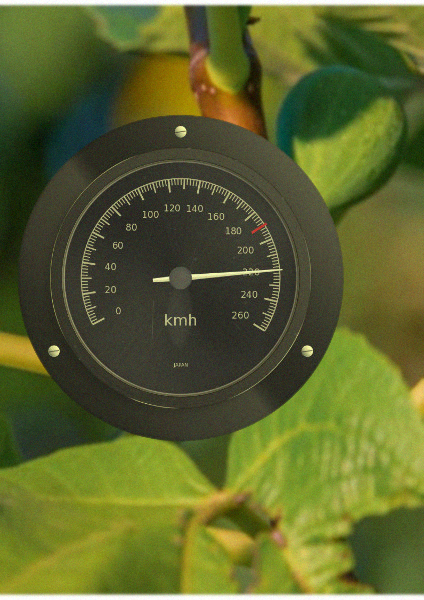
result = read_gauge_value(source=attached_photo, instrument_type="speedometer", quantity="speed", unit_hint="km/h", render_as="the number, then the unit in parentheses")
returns 220 (km/h)
